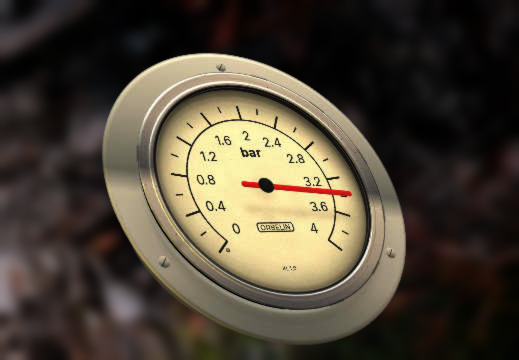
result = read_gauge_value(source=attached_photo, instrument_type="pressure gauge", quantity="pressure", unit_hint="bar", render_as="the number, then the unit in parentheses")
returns 3.4 (bar)
